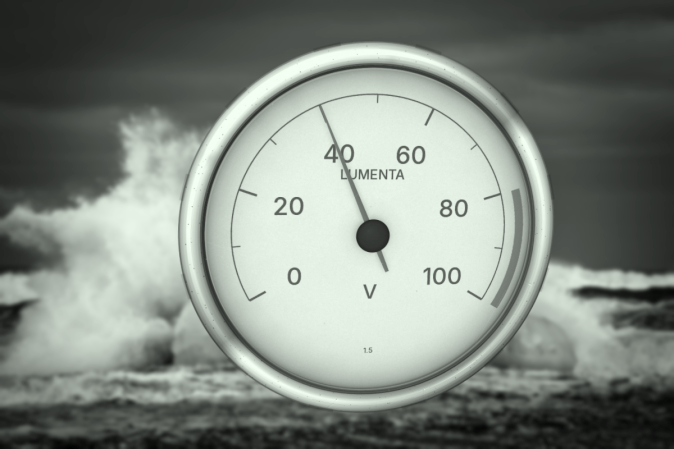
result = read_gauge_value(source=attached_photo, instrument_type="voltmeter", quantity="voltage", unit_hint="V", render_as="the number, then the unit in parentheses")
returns 40 (V)
